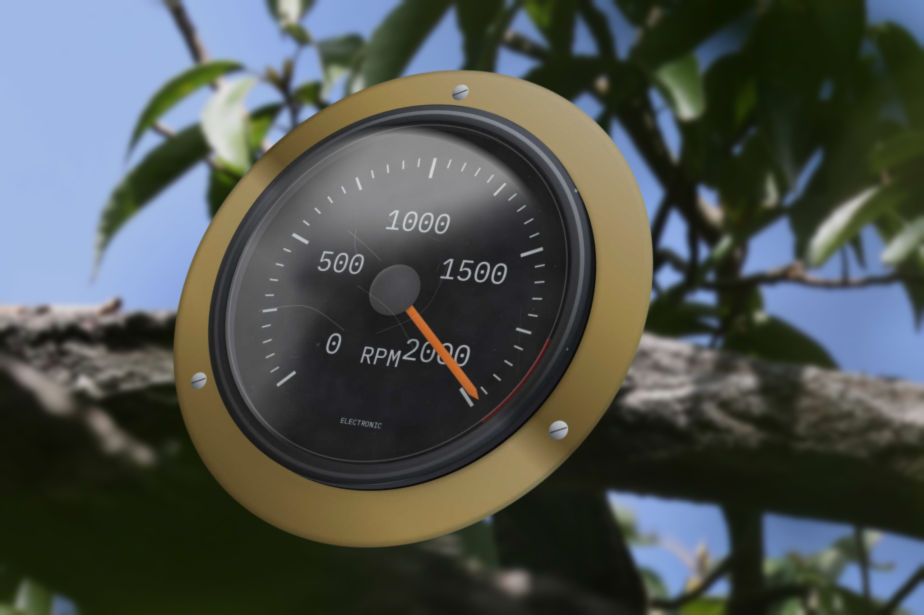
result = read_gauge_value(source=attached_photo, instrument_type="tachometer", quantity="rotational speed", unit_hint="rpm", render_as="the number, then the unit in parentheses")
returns 1975 (rpm)
